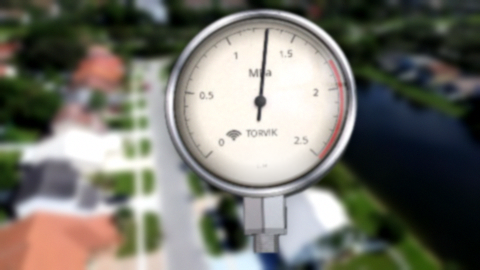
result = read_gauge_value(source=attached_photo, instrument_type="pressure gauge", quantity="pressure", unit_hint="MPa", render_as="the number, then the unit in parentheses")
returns 1.3 (MPa)
